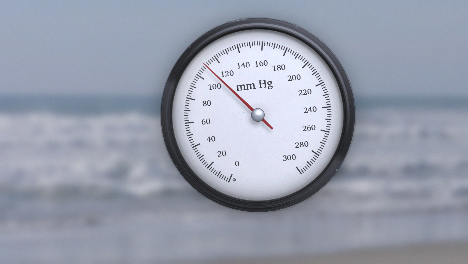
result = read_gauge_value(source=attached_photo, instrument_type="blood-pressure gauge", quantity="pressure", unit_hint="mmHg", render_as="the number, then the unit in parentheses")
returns 110 (mmHg)
